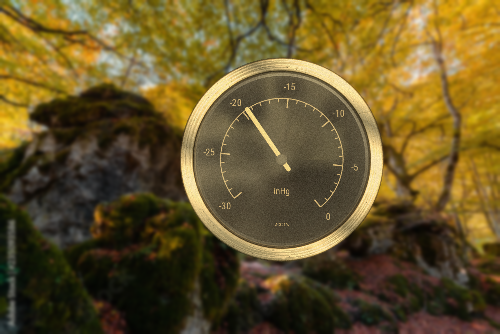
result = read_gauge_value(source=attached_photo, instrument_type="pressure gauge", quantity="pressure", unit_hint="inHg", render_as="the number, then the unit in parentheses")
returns -19.5 (inHg)
